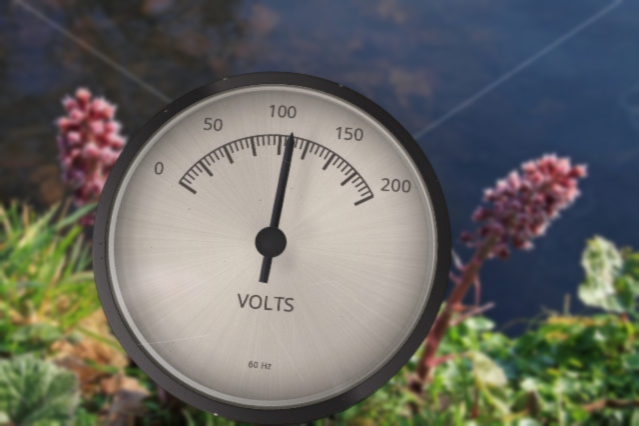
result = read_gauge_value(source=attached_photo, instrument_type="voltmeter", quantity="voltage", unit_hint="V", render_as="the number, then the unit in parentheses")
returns 110 (V)
